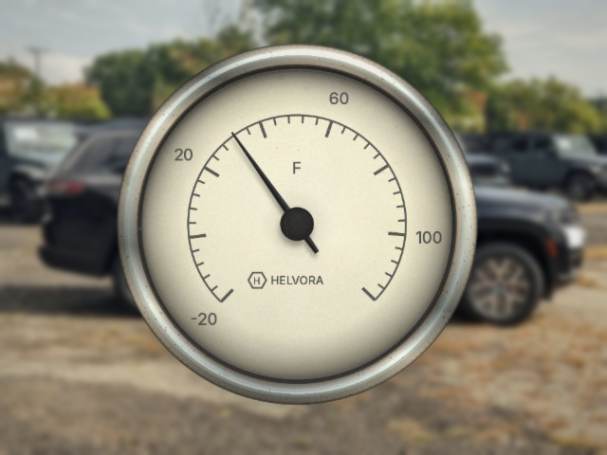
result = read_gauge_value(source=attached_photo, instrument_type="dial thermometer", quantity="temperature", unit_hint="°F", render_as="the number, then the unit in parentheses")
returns 32 (°F)
